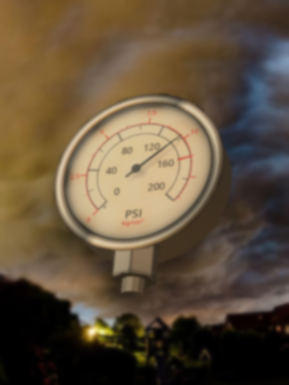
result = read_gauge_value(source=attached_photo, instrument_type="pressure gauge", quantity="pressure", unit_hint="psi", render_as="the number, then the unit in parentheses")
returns 140 (psi)
